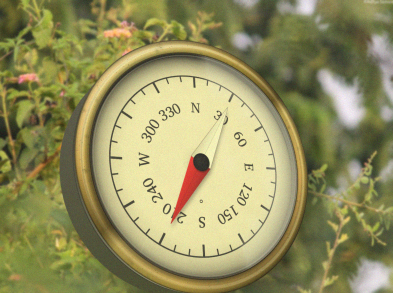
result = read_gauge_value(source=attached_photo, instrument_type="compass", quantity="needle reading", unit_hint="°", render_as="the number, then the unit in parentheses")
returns 210 (°)
